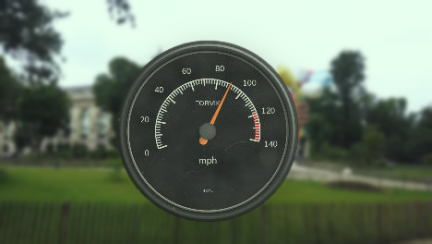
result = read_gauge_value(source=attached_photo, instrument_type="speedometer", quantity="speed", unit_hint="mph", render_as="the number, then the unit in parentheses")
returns 90 (mph)
